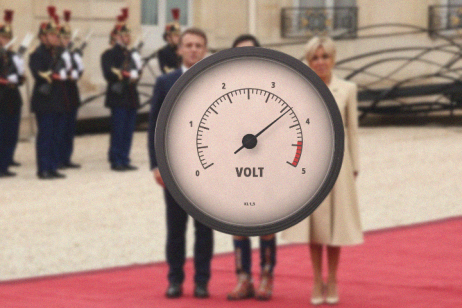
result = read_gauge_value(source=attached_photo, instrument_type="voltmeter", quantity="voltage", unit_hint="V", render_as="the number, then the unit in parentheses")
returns 3.6 (V)
